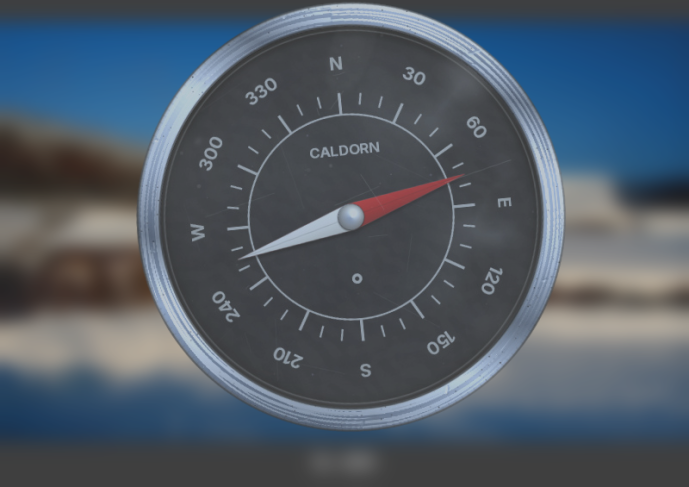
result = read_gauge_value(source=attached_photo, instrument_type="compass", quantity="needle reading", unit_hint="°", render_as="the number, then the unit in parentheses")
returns 75 (°)
